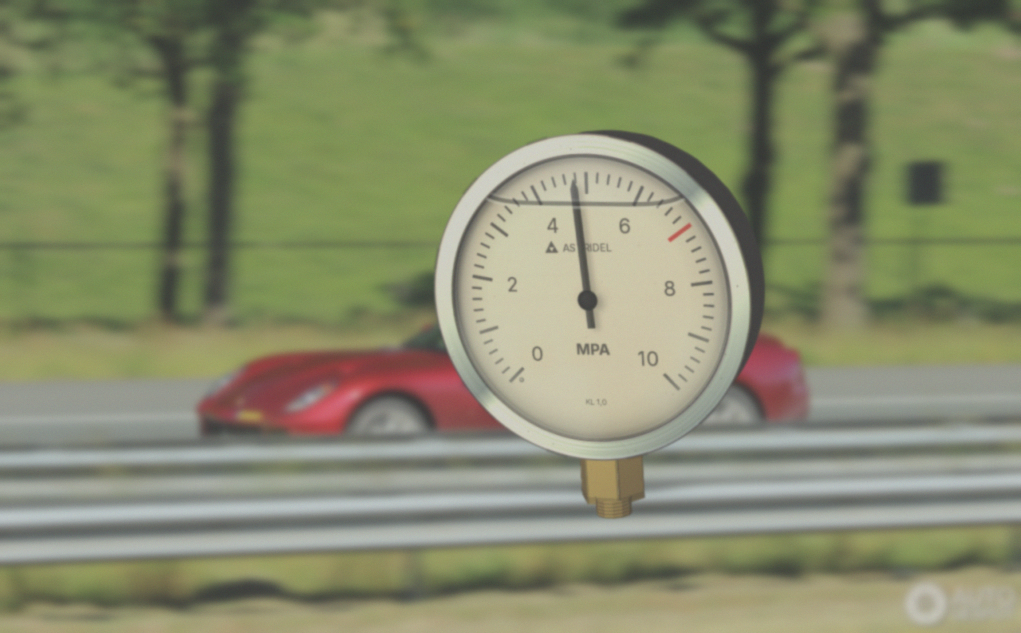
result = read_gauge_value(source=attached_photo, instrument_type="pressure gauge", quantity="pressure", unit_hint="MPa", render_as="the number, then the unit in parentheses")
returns 4.8 (MPa)
